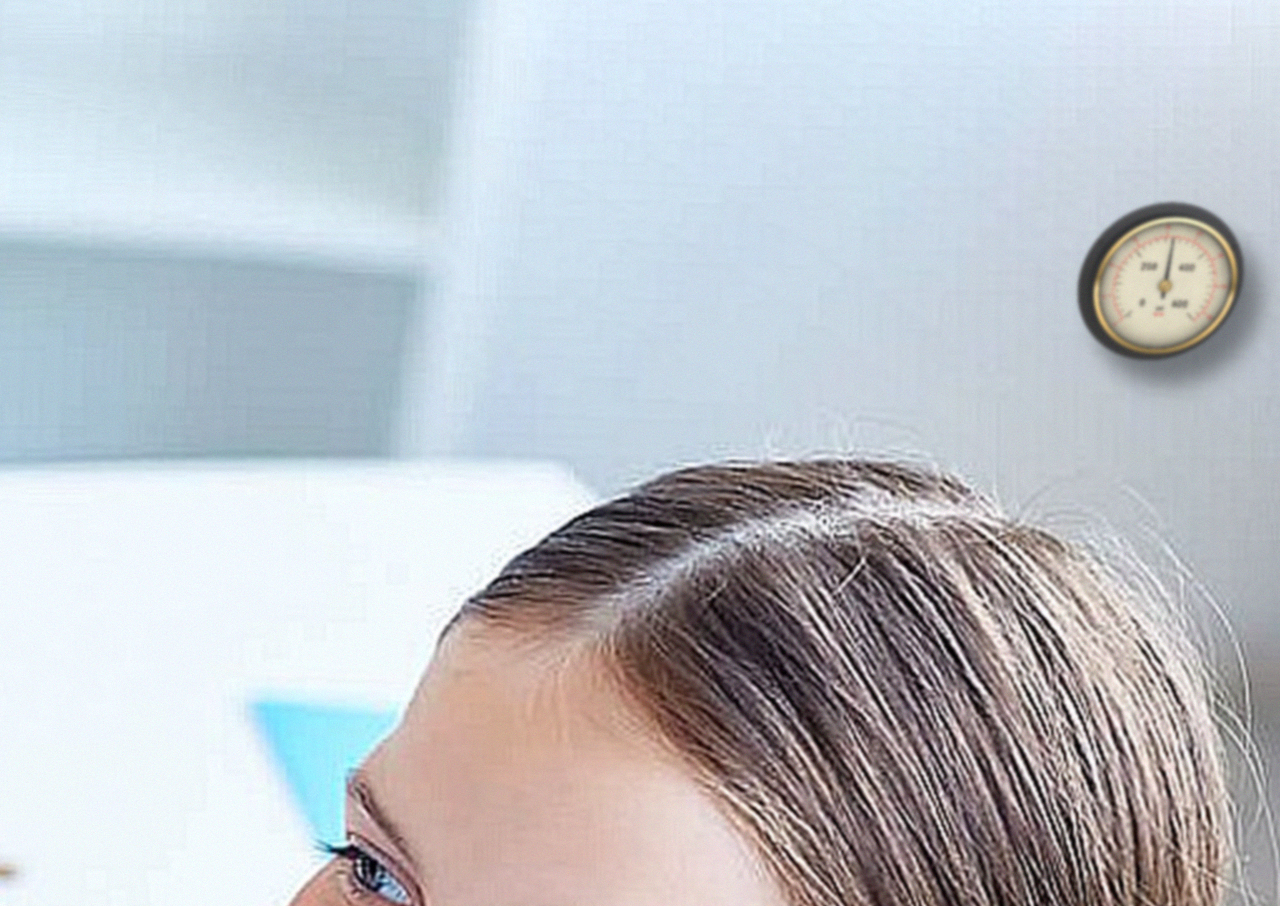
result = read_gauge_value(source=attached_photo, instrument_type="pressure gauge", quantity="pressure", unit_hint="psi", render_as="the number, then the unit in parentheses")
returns 300 (psi)
